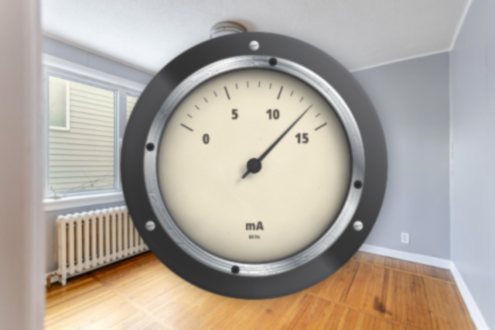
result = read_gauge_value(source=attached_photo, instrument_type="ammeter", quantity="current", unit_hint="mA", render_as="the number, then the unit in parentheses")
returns 13 (mA)
